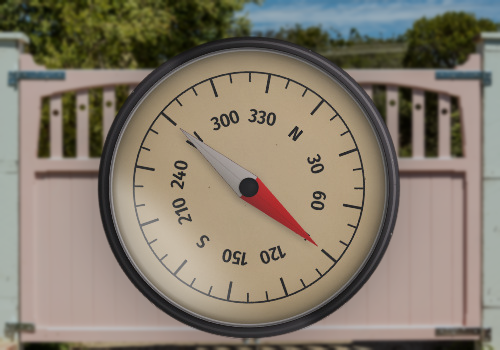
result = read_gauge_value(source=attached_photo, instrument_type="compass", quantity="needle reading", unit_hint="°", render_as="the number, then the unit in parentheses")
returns 90 (°)
